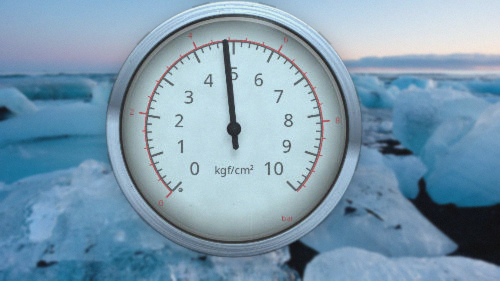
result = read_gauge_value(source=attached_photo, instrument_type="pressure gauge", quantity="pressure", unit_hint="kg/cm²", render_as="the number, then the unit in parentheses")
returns 4.8 (kg/cm²)
